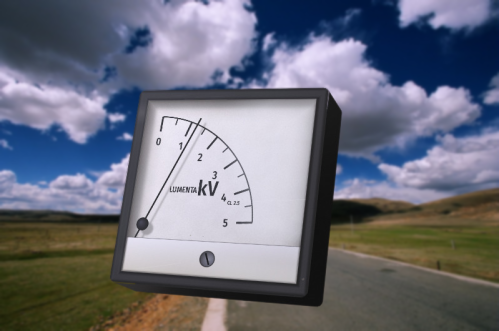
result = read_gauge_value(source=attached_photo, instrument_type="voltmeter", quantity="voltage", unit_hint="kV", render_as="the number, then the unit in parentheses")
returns 1.25 (kV)
